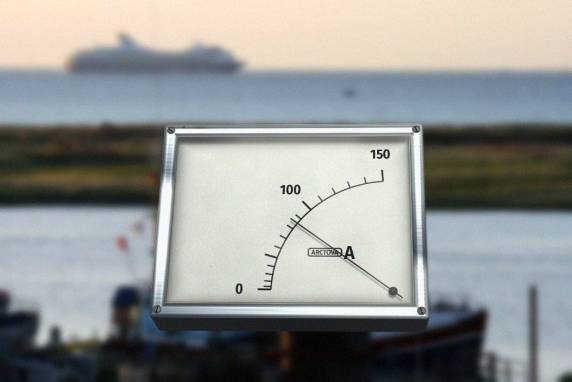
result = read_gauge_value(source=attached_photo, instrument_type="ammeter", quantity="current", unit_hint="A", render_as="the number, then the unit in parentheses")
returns 85 (A)
